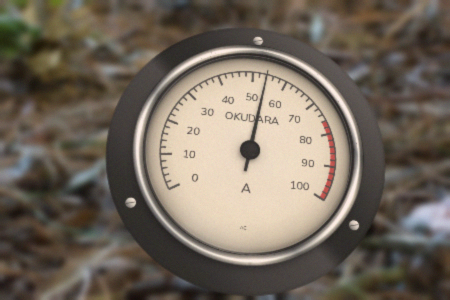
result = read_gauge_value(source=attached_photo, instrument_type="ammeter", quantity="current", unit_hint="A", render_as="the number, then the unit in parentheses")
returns 54 (A)
